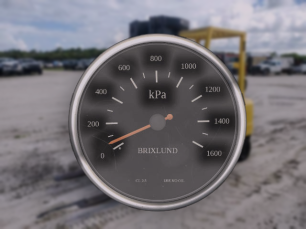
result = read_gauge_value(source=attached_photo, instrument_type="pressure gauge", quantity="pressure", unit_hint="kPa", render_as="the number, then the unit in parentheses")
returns 50 (kPa)
